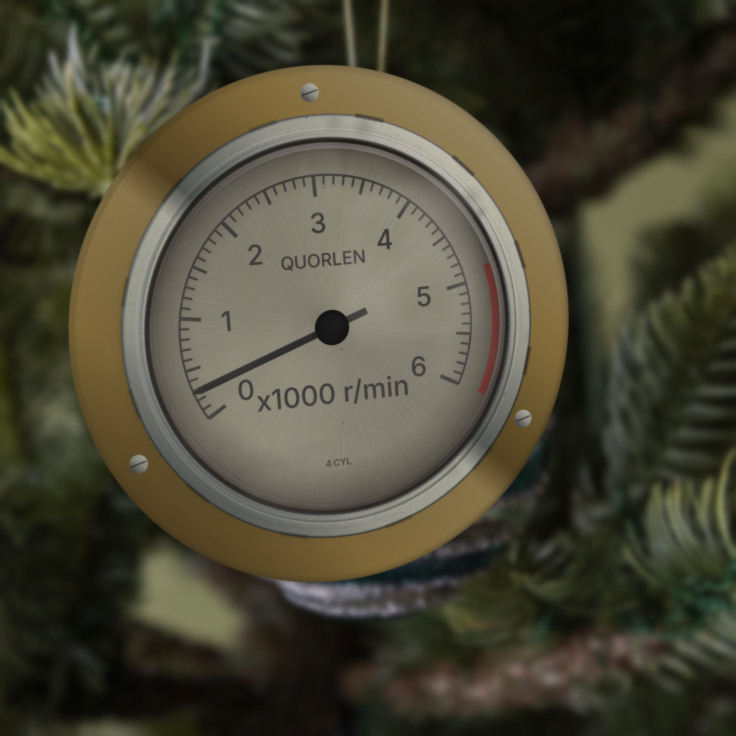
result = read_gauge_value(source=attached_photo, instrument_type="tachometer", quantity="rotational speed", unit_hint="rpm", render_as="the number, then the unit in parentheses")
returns 300 (rpm)
